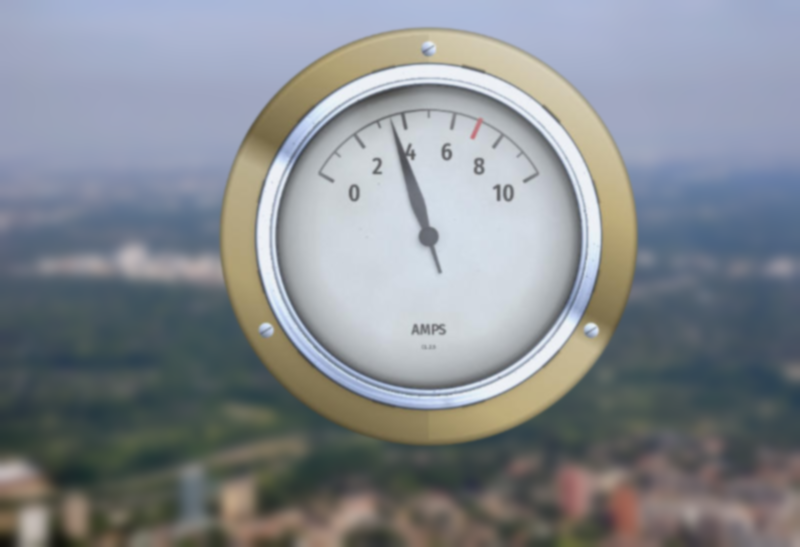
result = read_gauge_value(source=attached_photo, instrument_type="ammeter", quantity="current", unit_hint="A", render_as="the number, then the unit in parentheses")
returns 3.5 (A)
